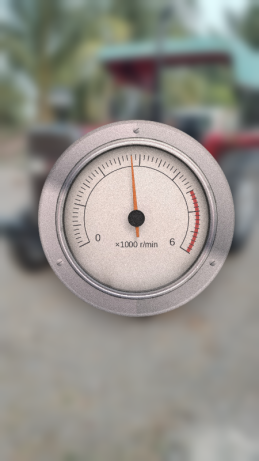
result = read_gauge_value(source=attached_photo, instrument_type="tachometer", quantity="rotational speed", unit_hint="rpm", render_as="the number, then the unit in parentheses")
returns 2800 (rpm)
